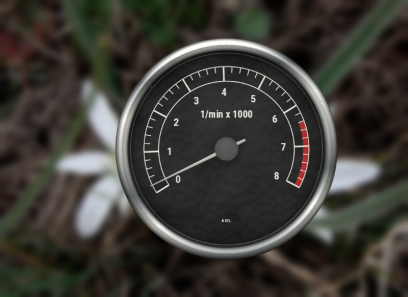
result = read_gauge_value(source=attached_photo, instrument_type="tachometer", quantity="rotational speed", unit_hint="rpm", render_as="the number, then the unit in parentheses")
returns 200 (rpm)
